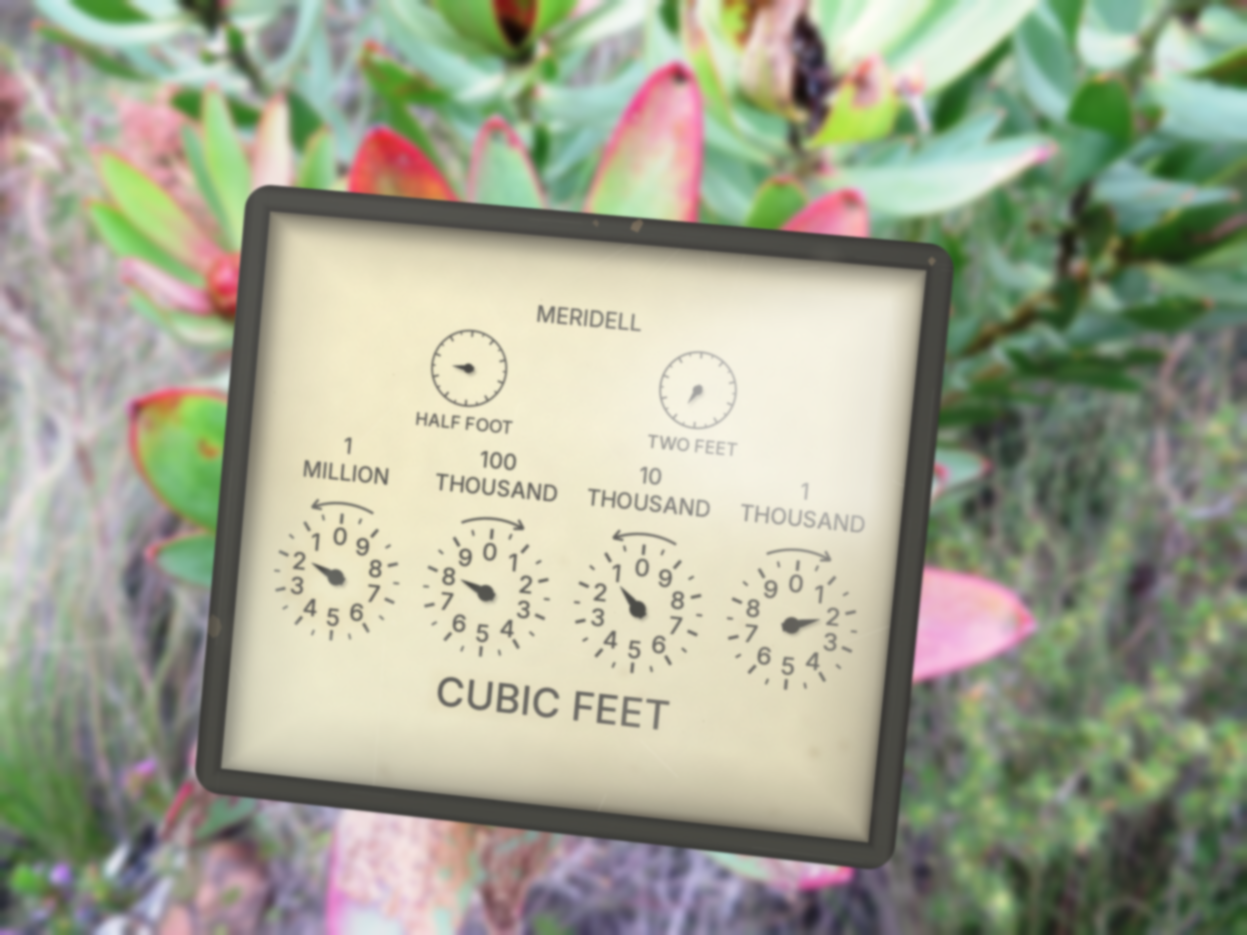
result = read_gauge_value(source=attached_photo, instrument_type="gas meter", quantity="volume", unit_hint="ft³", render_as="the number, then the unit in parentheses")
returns 181200 (ft³)
